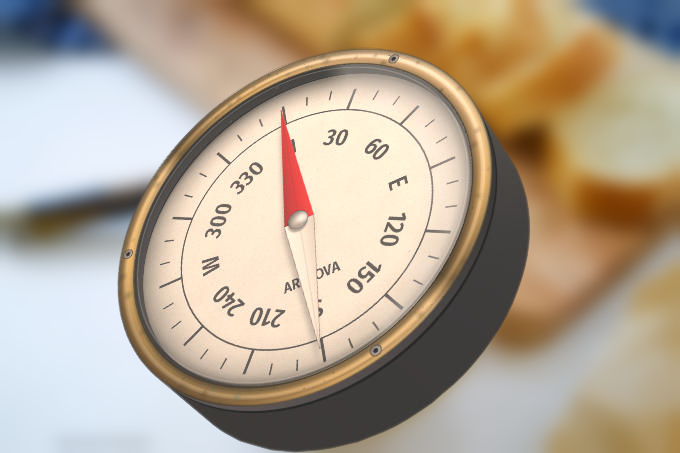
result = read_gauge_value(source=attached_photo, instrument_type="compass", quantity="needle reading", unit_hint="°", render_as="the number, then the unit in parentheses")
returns 0 (°)
